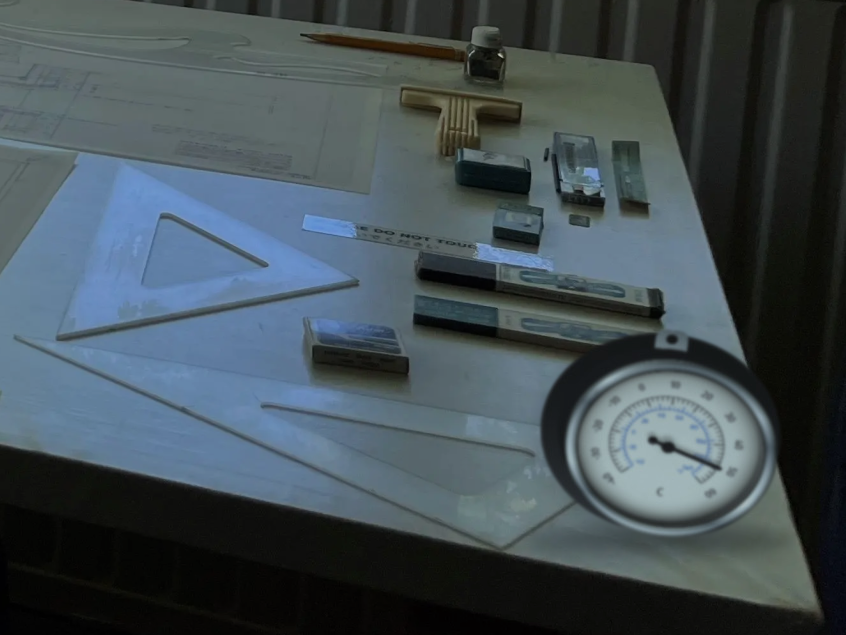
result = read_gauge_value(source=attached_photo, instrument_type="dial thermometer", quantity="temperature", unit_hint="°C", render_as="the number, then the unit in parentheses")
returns 50 (°C)
